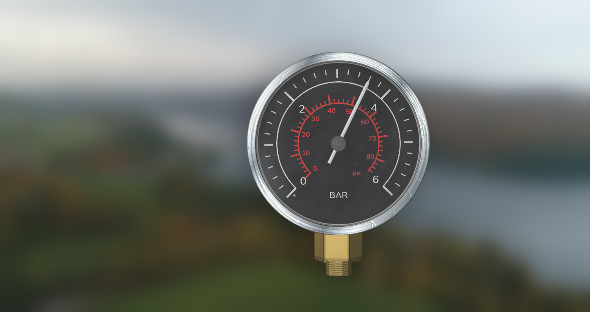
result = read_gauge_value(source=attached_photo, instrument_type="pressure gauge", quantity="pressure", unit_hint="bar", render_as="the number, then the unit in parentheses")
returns 3.6 (bar)
